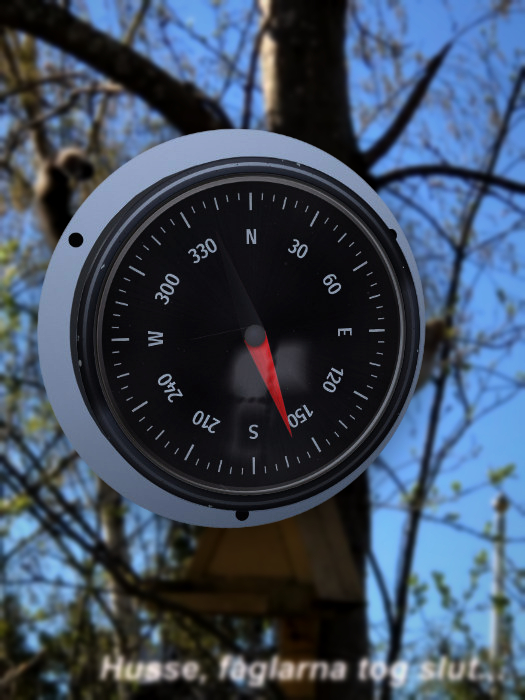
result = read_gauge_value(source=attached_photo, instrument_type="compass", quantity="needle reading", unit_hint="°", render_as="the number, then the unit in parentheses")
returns 160 (°)
